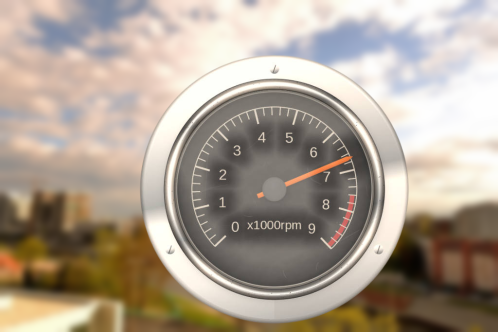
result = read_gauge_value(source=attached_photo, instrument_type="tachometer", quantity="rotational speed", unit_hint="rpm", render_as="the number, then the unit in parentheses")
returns 6700 (rpm)
